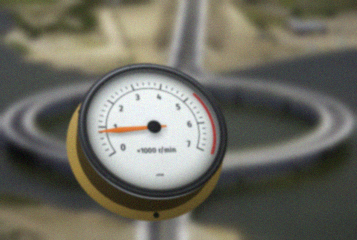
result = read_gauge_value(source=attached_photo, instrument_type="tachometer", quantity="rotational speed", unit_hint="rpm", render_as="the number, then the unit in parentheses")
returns 800 (rpm)
